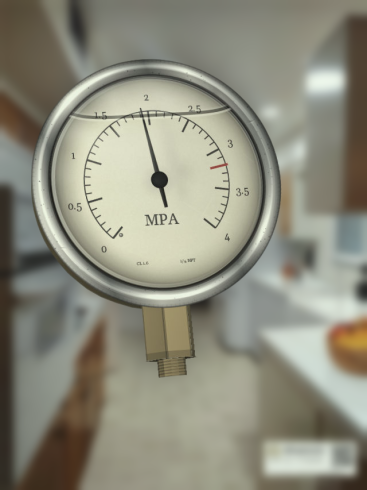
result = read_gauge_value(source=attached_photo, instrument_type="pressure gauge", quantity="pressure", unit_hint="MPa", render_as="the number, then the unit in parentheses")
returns 1.9 (MPa)
